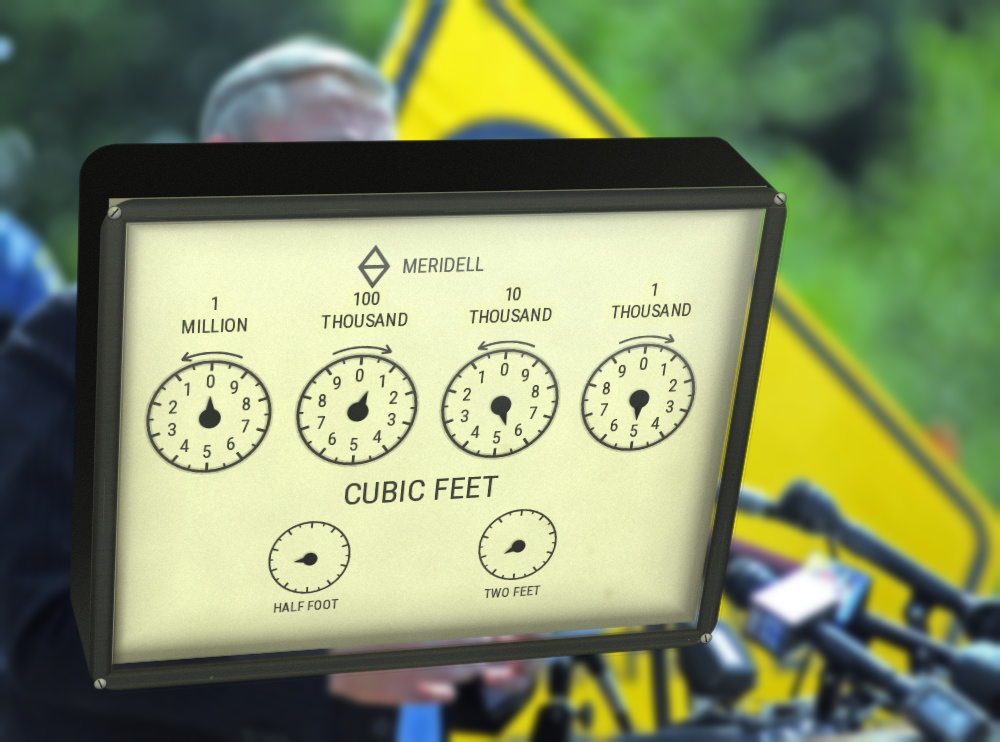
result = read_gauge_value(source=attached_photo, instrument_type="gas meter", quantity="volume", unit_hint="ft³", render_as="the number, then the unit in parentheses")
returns 5500 (ft³)
